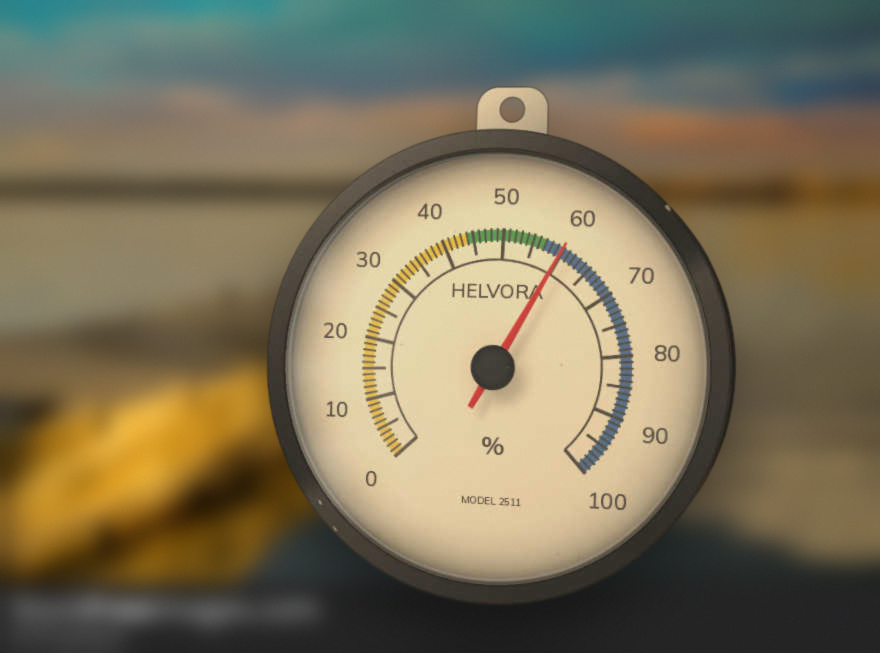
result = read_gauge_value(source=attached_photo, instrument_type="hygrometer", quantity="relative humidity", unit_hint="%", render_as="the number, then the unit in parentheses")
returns 60 (%)
